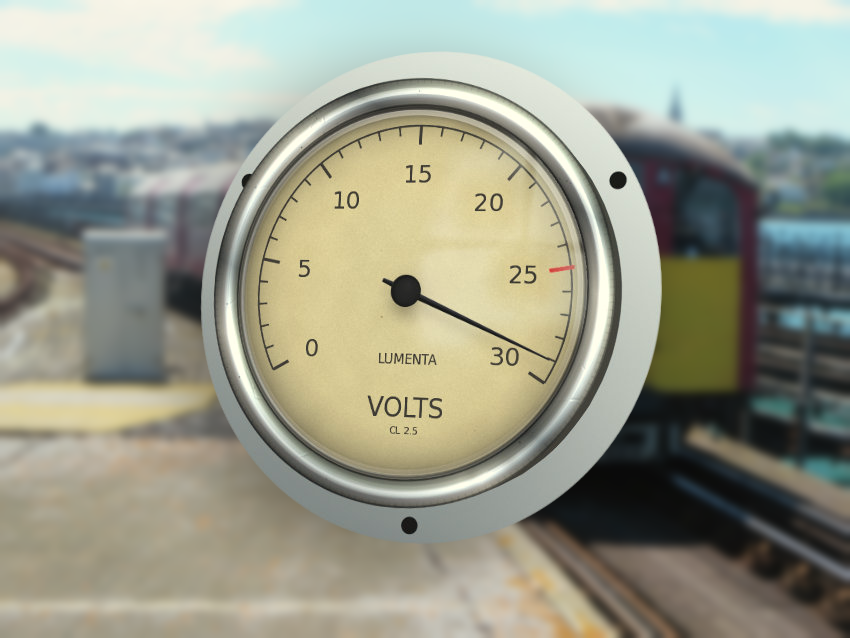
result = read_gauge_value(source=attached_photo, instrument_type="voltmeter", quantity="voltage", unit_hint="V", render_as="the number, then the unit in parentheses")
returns 29 (V)
